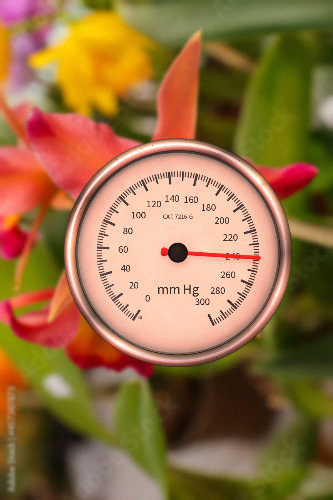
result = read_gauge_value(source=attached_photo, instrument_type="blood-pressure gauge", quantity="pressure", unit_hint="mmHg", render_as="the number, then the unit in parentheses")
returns 240 (mmHg)
